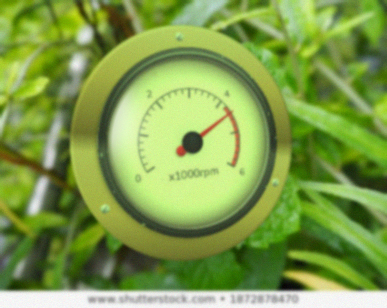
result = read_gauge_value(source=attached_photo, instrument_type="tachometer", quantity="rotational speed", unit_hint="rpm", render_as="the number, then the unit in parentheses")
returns 4400 (rpm)
